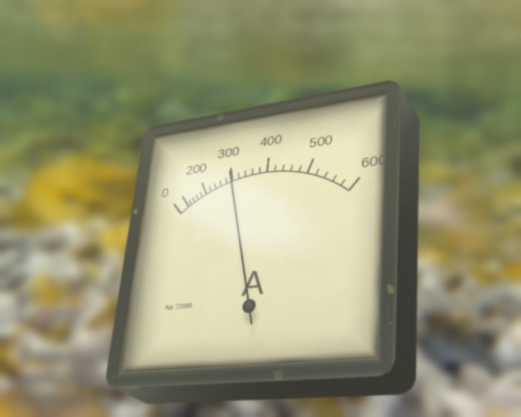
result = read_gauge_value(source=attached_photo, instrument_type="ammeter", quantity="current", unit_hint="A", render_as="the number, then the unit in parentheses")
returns 300 (A)
